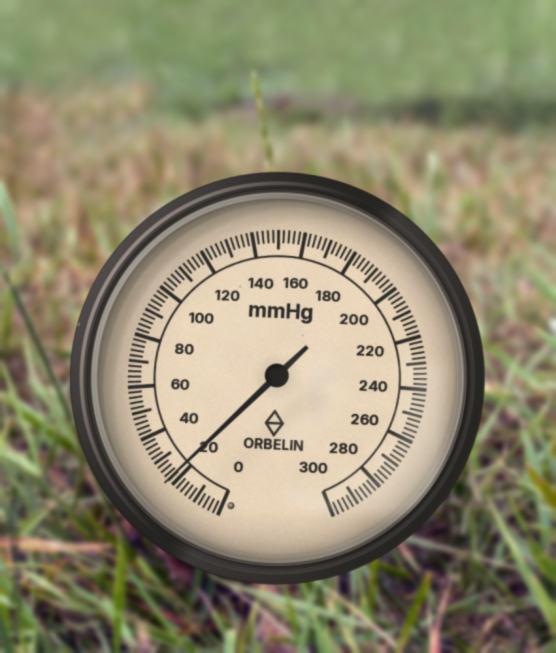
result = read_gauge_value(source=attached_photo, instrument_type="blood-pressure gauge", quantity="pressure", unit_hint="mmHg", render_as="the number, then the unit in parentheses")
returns 22 (mmHg)
